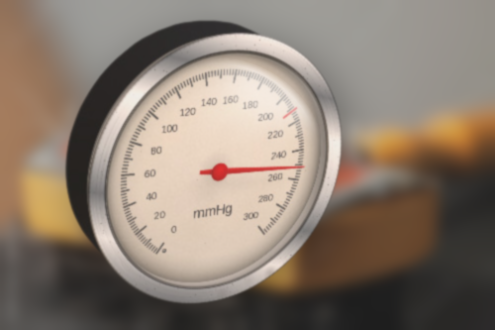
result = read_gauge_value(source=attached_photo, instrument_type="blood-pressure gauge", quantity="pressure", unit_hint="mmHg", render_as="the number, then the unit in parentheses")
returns 250 (mmHg)
